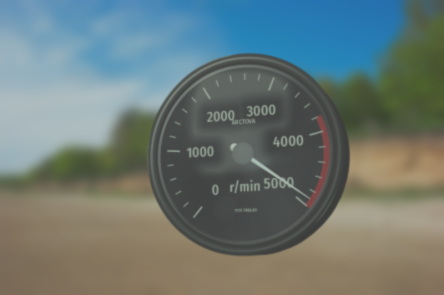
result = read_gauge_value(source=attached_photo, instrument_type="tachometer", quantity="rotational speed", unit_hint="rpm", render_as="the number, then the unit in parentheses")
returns 4900 (rpm)
